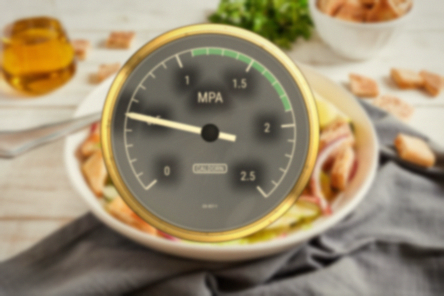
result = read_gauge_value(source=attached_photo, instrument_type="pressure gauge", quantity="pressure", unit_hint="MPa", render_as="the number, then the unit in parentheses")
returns 0.5 (MPa)
